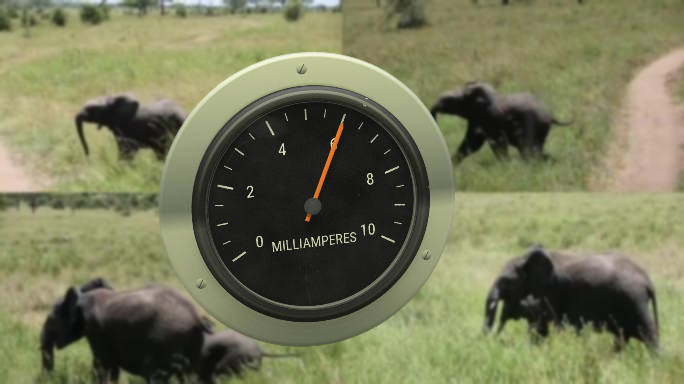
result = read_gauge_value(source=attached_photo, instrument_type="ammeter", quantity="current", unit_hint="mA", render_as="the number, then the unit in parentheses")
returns 6 (mA)
